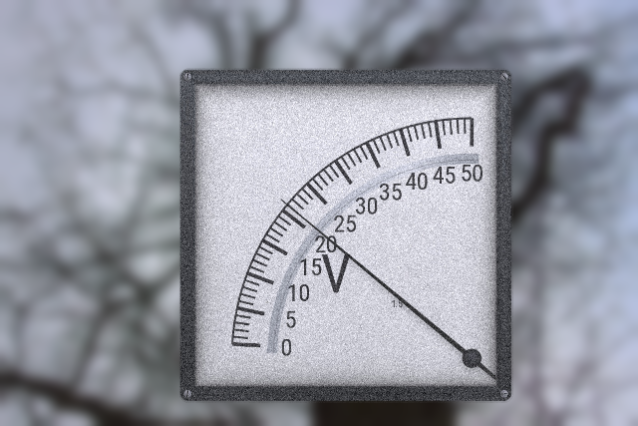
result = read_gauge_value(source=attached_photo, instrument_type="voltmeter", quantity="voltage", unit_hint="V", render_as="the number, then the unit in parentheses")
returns 21 (V)
